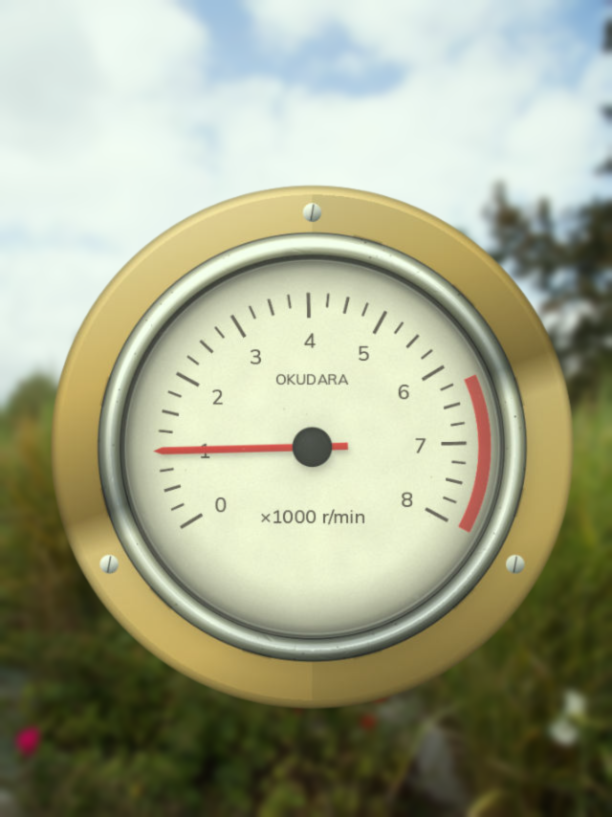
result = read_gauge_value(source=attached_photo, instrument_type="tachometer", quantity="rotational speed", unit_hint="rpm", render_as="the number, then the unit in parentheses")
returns 1000 (rpm)
